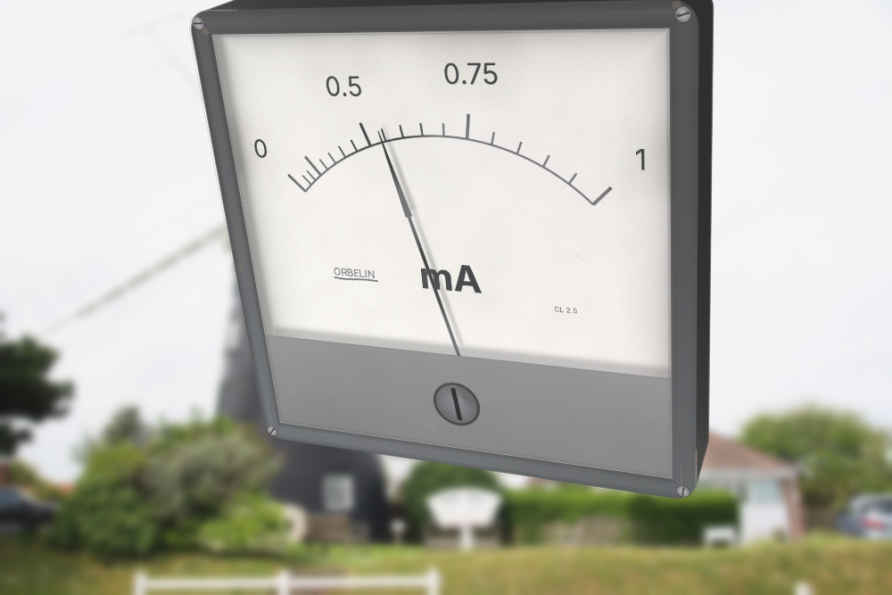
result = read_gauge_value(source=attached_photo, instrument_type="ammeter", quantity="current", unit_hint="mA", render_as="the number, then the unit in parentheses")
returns 0.55 (mA)
